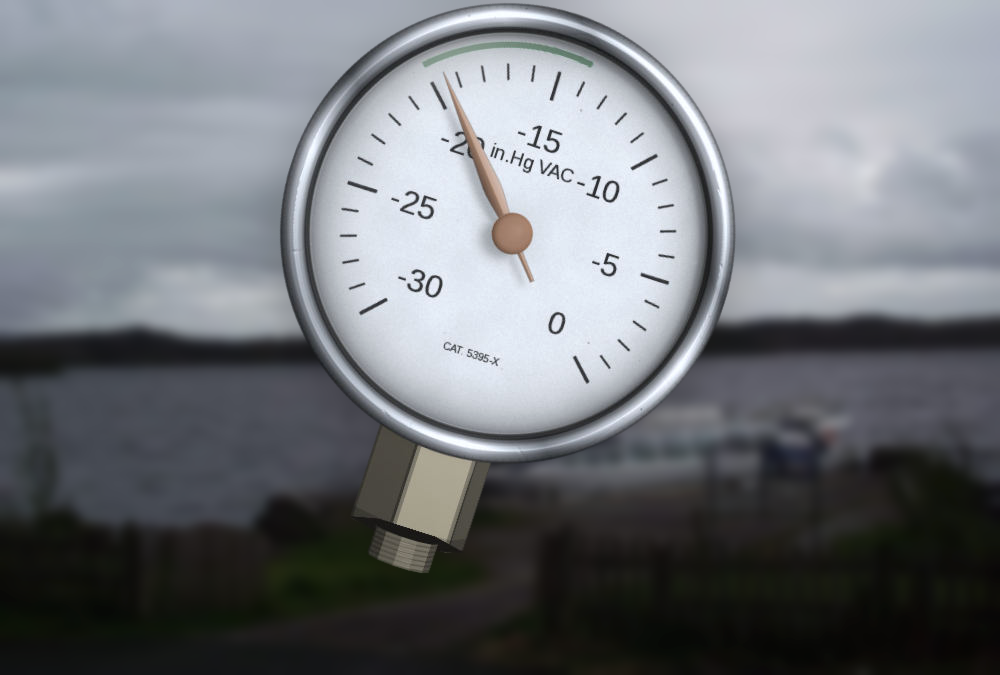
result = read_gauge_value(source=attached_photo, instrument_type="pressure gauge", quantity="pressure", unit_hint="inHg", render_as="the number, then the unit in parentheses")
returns -19.5 (inHg)
